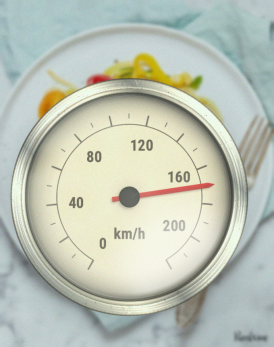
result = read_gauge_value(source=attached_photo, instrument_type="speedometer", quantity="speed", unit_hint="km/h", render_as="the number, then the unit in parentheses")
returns 170 (km/h)
